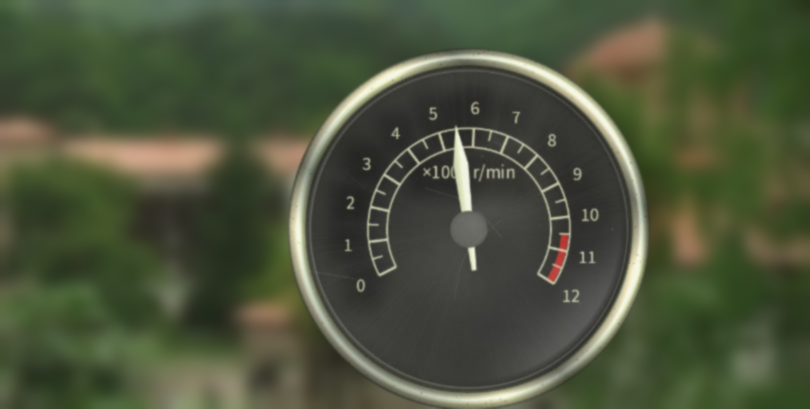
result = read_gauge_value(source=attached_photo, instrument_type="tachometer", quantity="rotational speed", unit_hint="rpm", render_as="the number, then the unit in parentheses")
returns 5500 (rpm)
